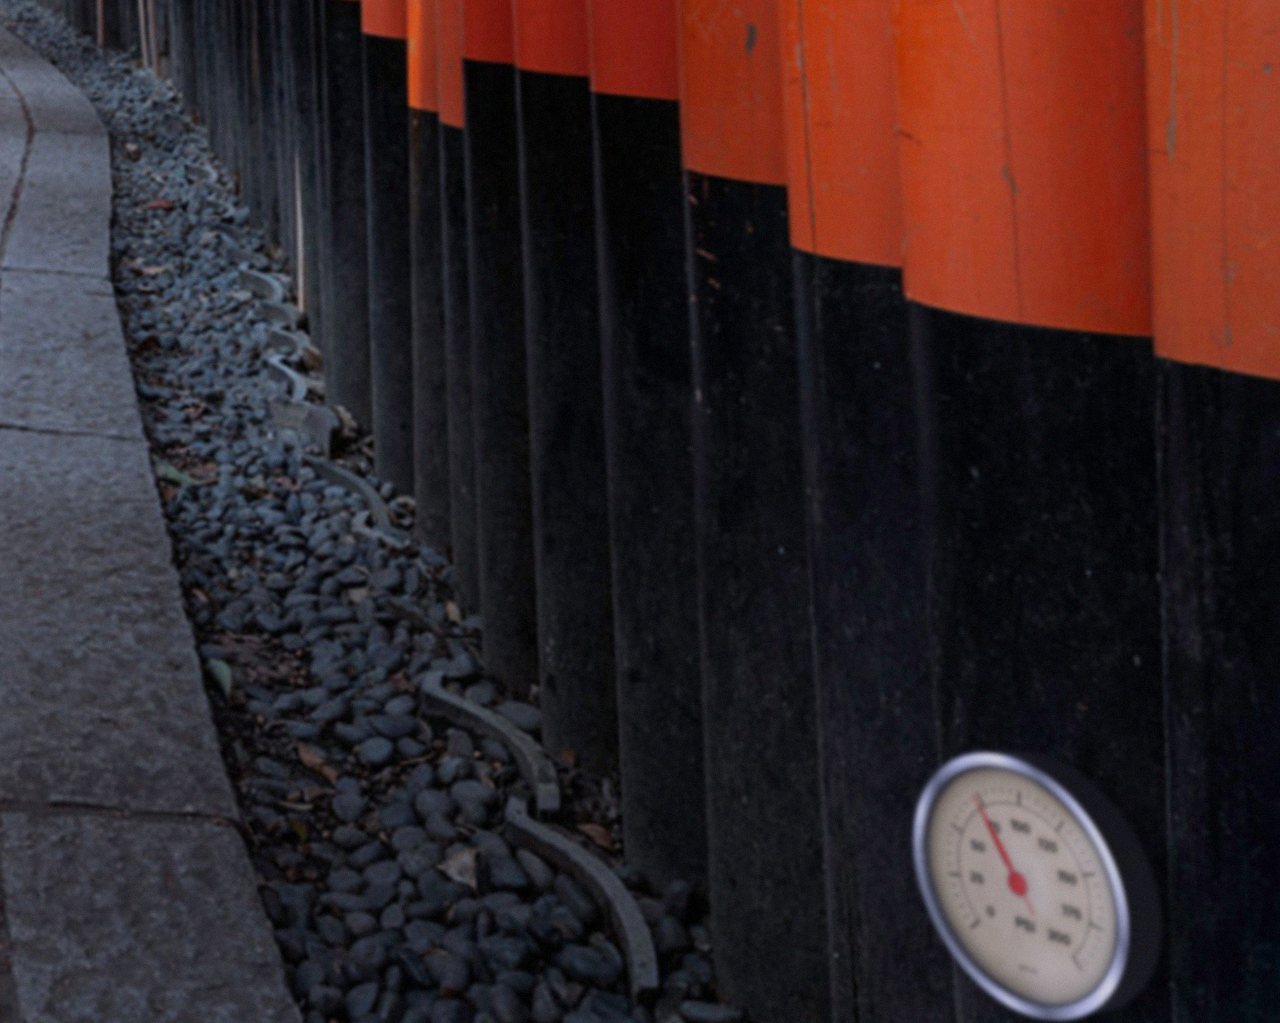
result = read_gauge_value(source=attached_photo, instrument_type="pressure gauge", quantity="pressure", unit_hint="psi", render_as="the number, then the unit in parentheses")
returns 75 (psi)
